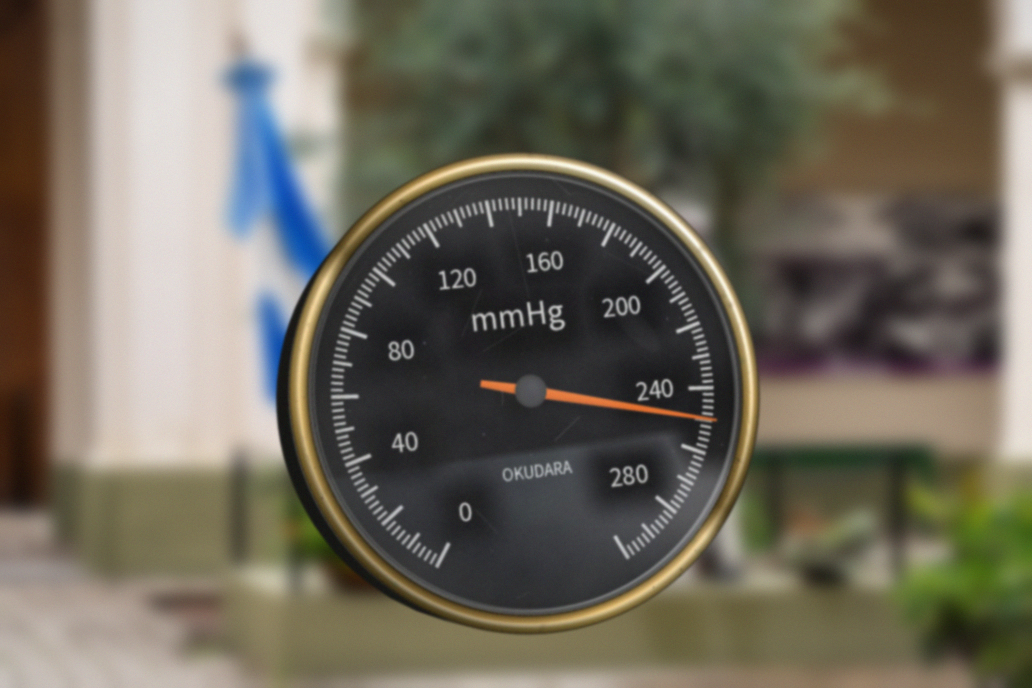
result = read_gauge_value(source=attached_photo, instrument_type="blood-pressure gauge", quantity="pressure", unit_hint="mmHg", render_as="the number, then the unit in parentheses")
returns 250 (mmHg)
